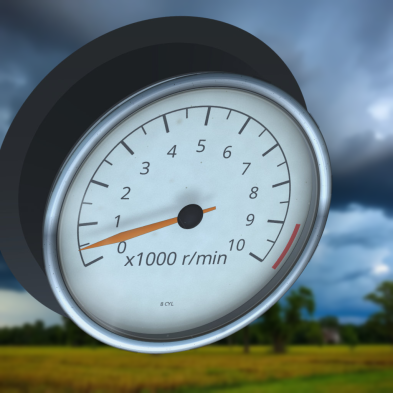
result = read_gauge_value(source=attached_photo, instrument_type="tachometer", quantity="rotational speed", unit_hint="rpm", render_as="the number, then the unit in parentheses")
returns 500 (rpm)
